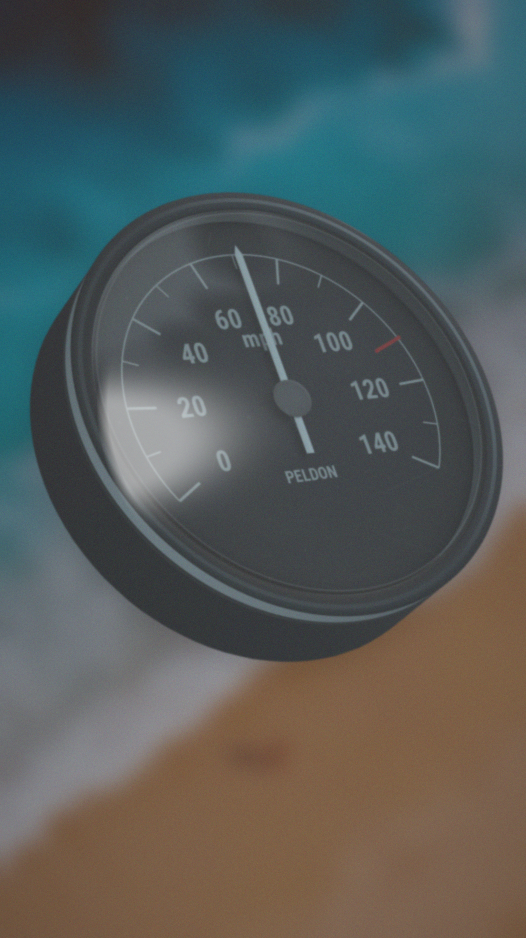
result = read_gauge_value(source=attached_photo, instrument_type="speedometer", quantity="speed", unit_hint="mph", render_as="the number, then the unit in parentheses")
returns 70 (mph)
